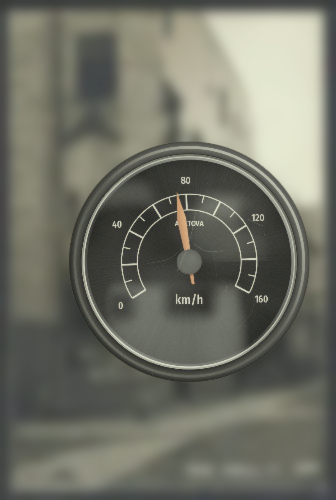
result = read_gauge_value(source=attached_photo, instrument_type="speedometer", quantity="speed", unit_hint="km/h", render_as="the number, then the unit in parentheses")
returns 75 (km/h)
